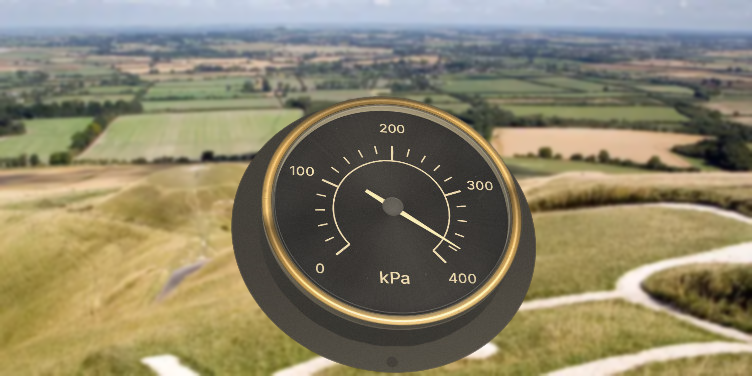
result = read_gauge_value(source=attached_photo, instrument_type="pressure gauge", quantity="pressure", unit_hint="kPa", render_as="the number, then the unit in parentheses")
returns 380 (kPa)
